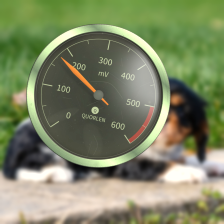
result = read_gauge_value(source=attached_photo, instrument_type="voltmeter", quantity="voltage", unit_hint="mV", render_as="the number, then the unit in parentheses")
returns 175 (mV)
